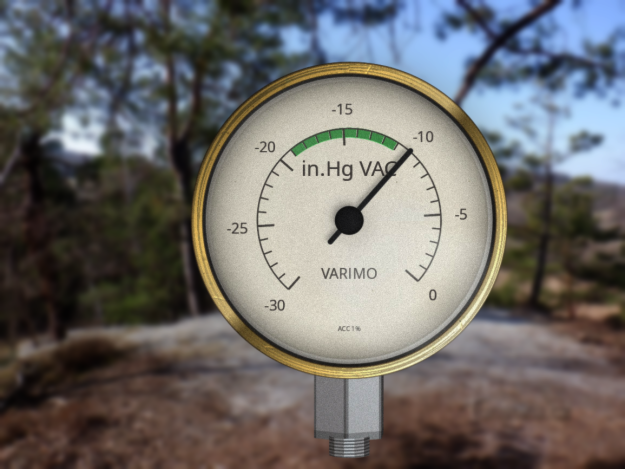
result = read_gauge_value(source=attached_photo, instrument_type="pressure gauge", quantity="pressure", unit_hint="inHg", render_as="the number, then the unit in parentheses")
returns -10 (inHg)
